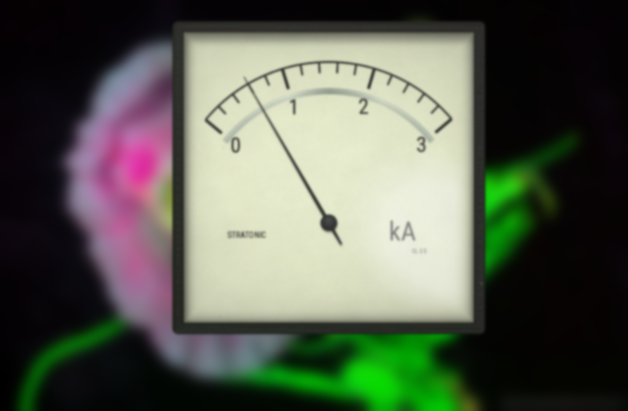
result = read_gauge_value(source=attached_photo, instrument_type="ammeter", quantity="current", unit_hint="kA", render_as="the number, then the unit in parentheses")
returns 0.6 (kA)
